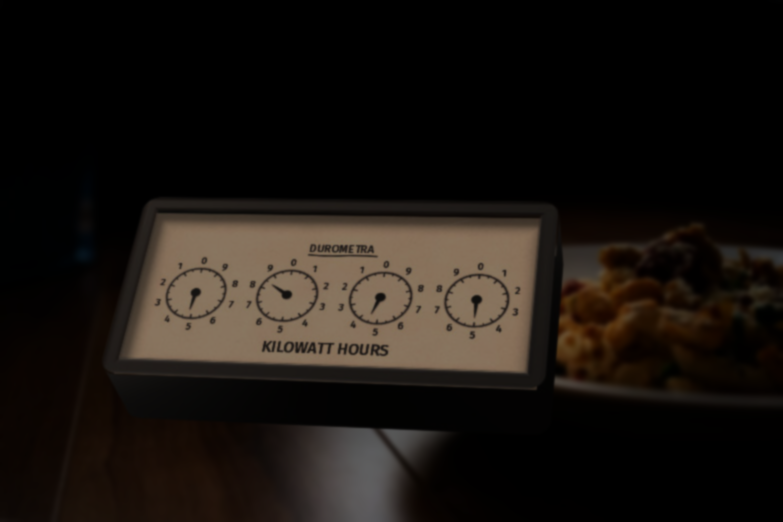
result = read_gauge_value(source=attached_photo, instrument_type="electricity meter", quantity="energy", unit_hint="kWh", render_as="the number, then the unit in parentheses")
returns 4845 (kWh)
